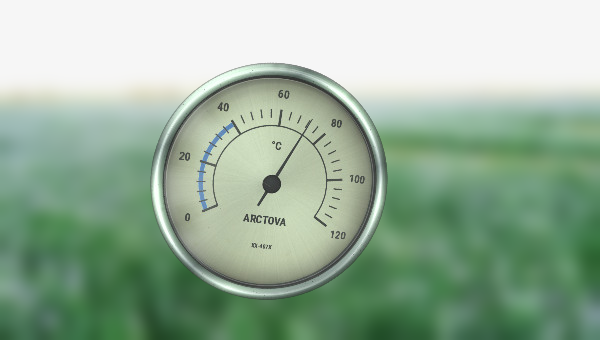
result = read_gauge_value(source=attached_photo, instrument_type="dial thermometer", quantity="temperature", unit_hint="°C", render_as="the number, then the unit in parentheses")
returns 72 (°C)
